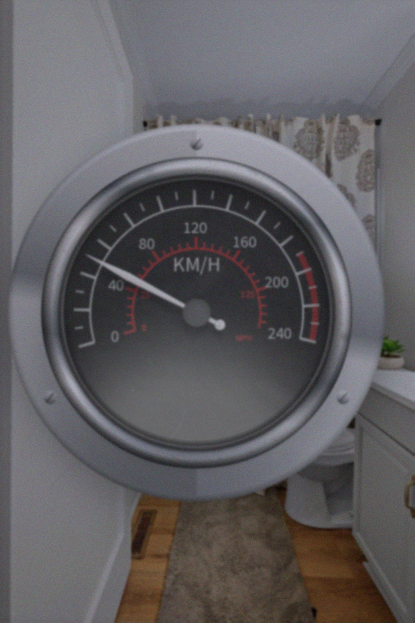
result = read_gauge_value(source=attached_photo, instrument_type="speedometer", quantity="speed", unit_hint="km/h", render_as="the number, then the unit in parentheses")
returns 50 (km/h)
